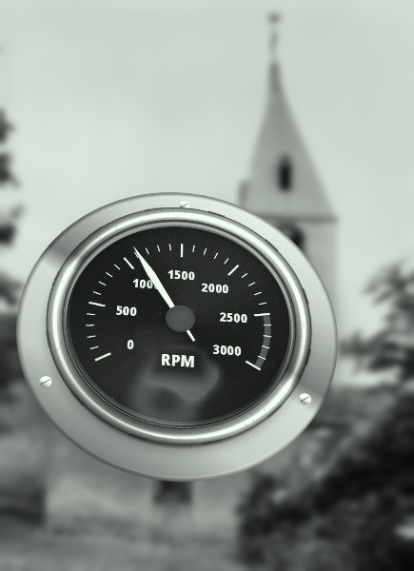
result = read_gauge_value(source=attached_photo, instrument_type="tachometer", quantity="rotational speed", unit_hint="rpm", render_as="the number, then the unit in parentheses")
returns 1100 (rpm)
